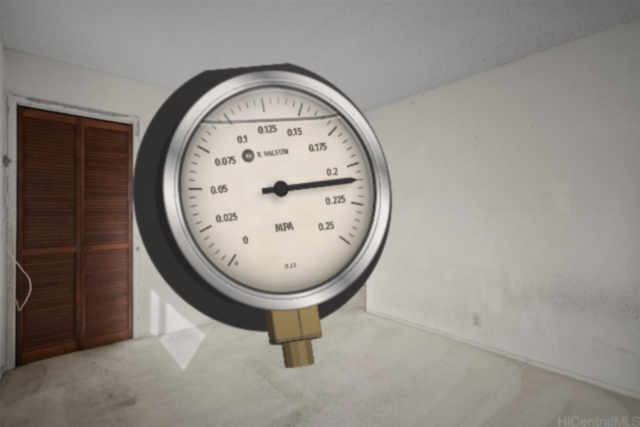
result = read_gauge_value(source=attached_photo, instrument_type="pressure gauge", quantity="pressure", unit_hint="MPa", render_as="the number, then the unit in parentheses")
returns 0.21 (MPa)
